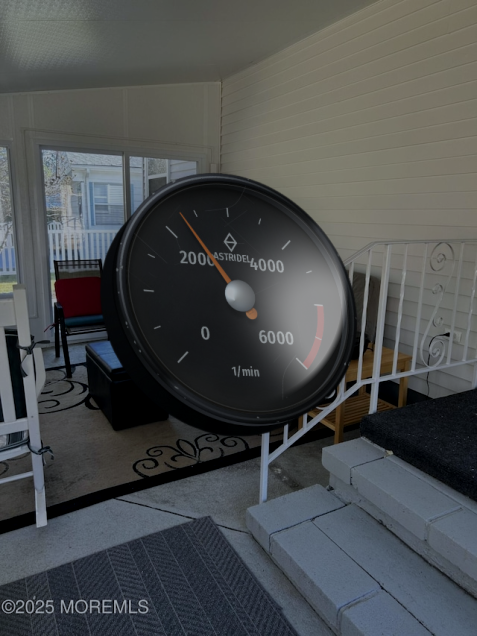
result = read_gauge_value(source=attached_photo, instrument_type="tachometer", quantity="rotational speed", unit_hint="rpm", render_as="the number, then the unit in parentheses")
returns 2250 (rpm)
